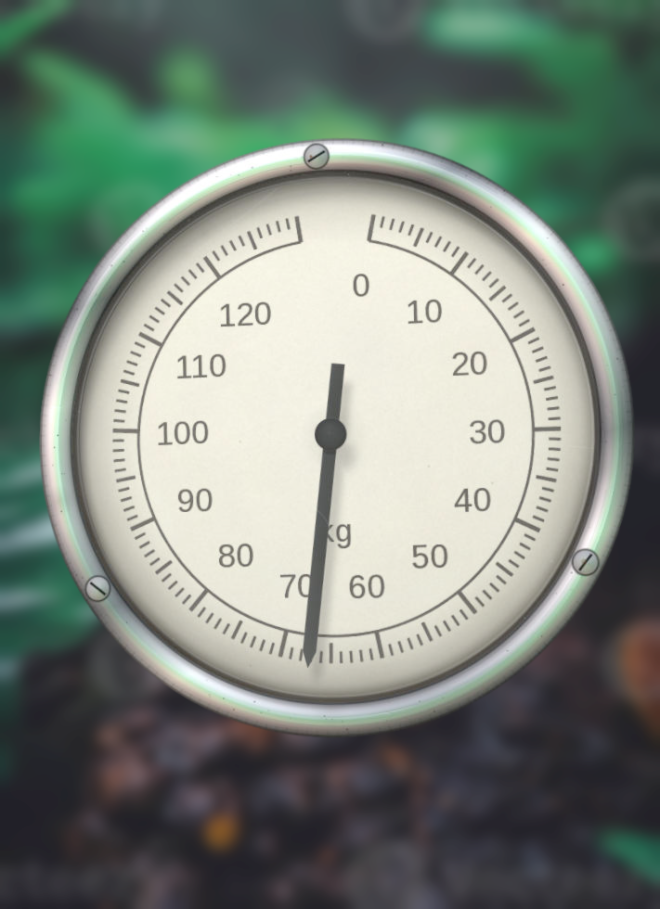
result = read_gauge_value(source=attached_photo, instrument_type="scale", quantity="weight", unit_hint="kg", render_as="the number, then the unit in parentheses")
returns 67 (kg)
